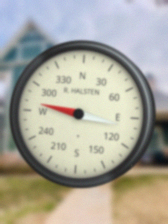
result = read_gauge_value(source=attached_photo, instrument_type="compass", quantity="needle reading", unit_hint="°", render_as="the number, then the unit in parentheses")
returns 280 (°)
